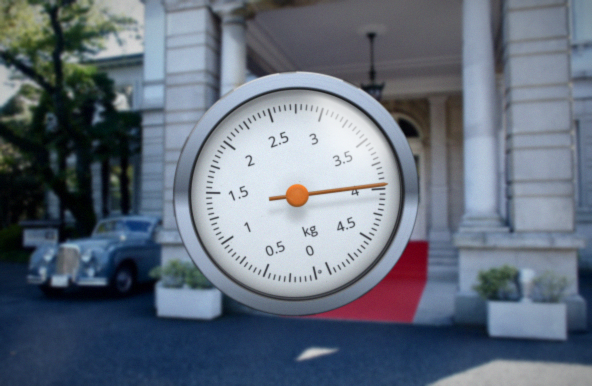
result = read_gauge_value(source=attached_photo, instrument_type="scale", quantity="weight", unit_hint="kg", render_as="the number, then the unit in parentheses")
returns 3.95 (kg)
